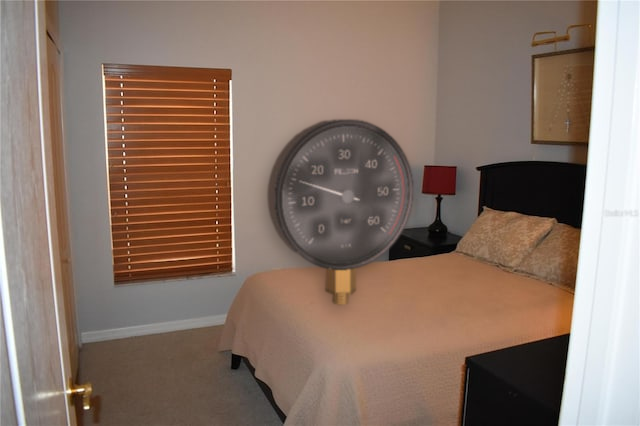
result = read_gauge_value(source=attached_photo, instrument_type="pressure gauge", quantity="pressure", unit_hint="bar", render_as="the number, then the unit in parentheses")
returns 15 (bar)
